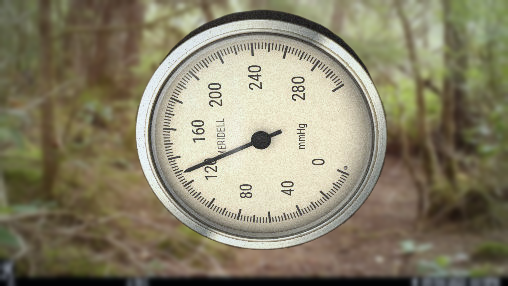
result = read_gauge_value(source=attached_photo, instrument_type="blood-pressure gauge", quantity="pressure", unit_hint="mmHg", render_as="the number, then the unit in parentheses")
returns 130 (mmHg)
